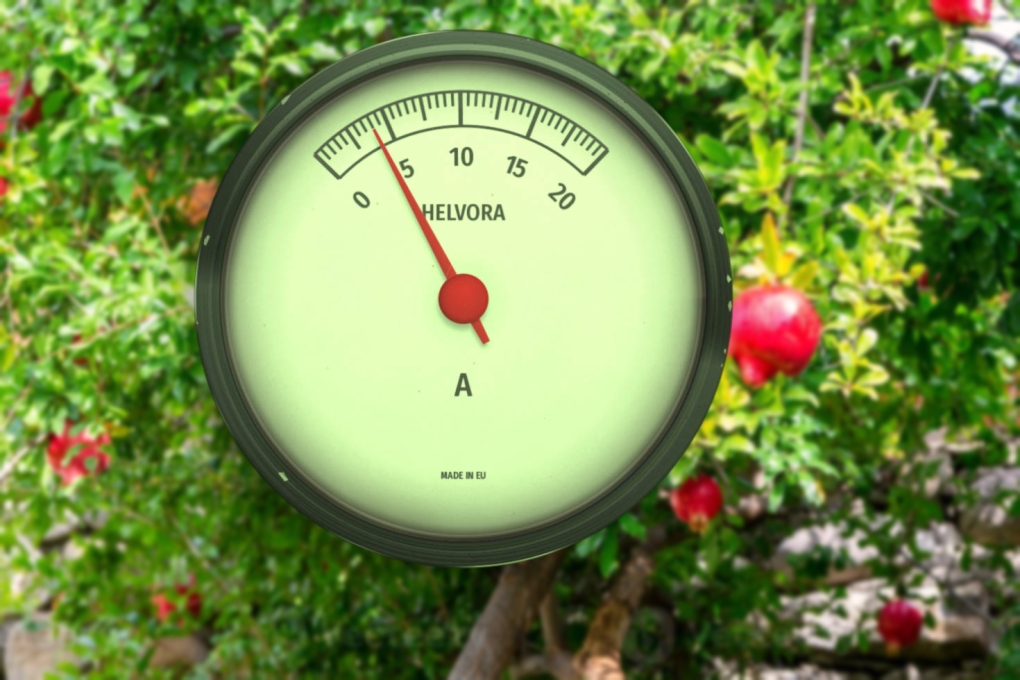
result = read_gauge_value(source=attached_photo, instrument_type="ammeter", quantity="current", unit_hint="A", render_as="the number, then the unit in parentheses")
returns 4 (A)
